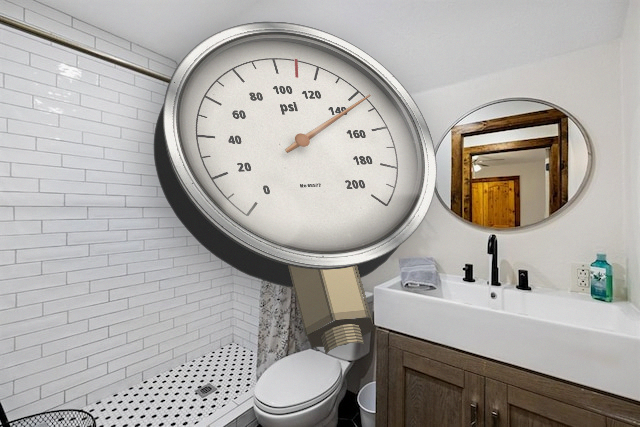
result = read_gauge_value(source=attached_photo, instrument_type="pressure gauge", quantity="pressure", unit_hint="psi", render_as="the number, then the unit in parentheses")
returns 145 (psi)
